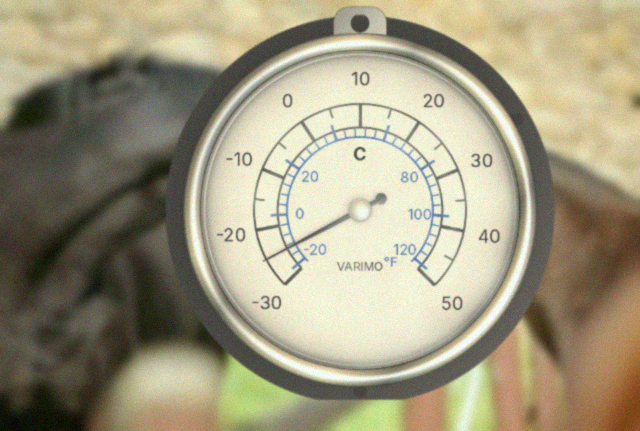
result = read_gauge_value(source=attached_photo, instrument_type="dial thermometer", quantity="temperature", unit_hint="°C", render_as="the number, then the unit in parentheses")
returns -25 (°C)
